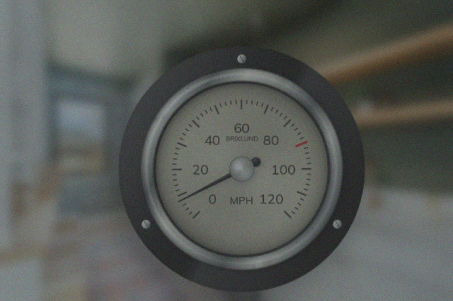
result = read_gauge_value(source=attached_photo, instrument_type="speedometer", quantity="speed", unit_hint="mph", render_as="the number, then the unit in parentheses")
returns 8 (mph)
